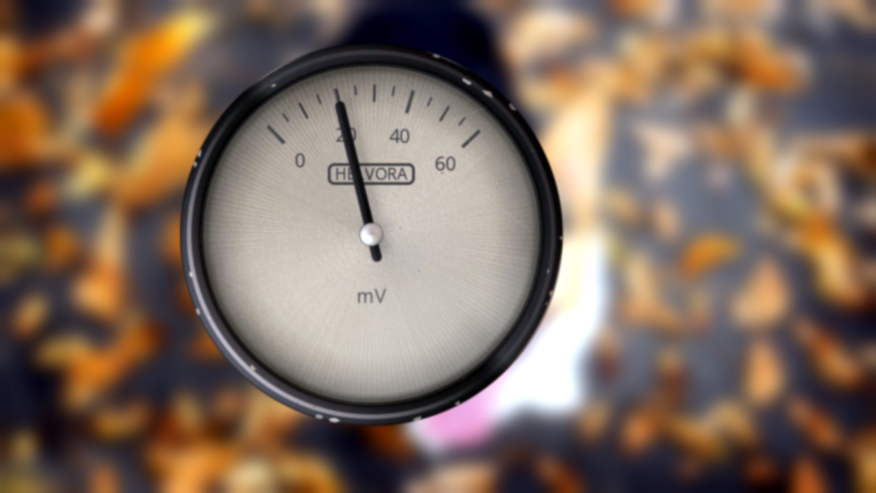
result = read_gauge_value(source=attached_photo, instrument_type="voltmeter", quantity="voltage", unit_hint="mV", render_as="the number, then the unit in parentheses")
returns 20 (mV)
